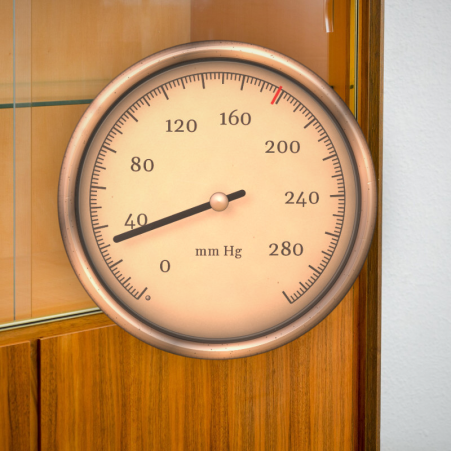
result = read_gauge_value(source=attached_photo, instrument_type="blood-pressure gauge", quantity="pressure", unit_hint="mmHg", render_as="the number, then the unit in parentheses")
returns 32 (mmHg)
